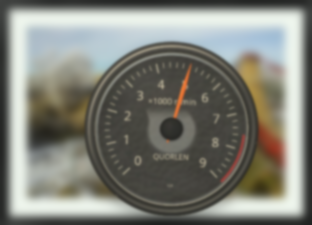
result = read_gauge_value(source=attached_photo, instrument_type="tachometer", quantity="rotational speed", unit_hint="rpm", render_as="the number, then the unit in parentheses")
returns 5000 (rpm)
